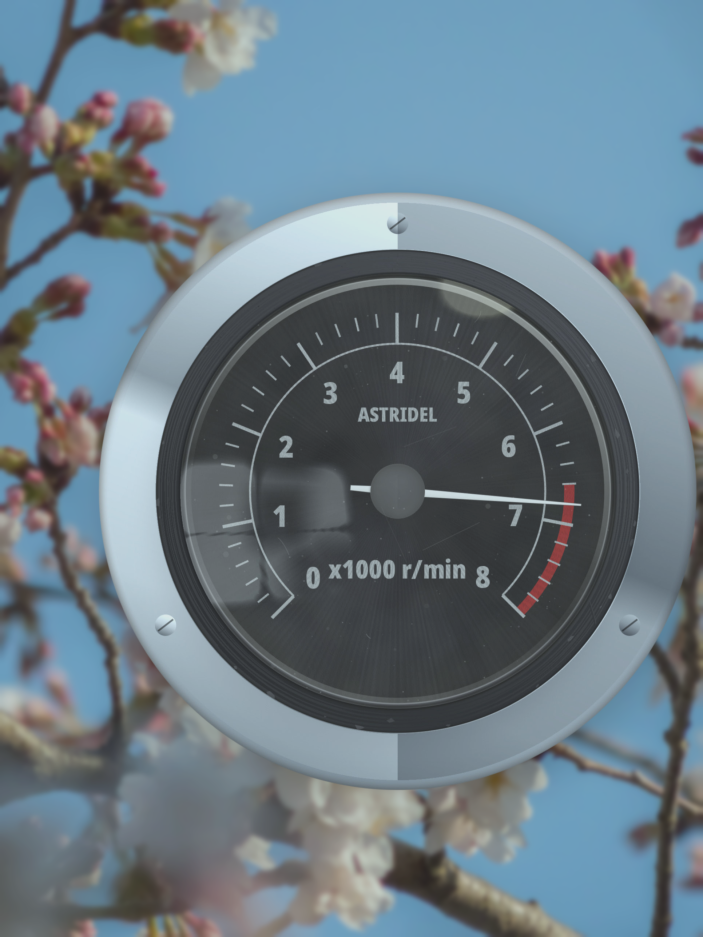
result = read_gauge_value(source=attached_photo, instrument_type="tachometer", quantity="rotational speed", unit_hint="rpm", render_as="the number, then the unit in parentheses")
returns 6800 (rpm)
